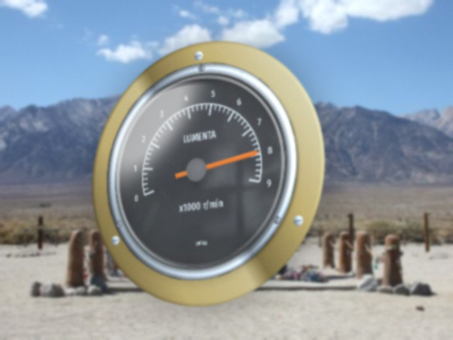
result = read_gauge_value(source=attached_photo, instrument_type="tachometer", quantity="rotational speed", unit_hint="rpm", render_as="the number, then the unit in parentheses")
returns 8000 (rpm)
